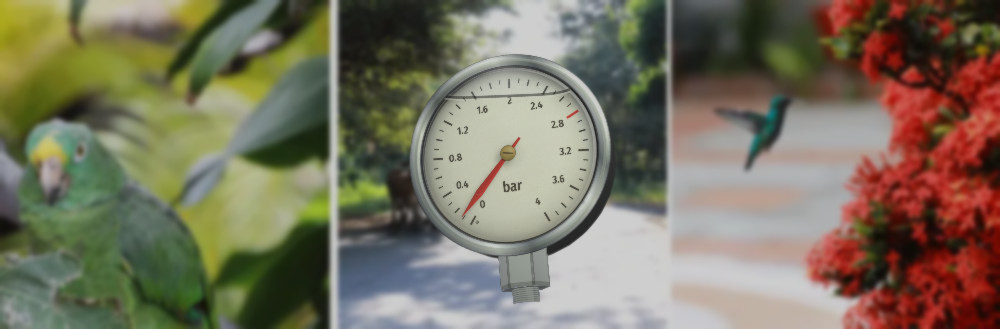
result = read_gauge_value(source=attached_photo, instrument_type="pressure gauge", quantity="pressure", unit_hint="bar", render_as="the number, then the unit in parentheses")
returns 0.1 (bar)
